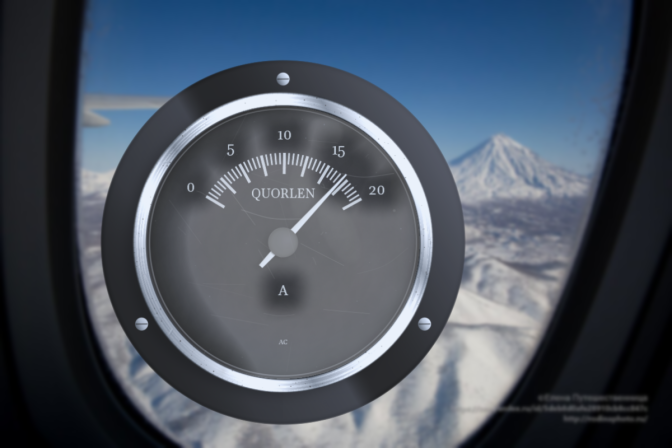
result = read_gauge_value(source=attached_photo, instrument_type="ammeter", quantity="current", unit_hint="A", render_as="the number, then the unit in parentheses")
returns 17 (A)
